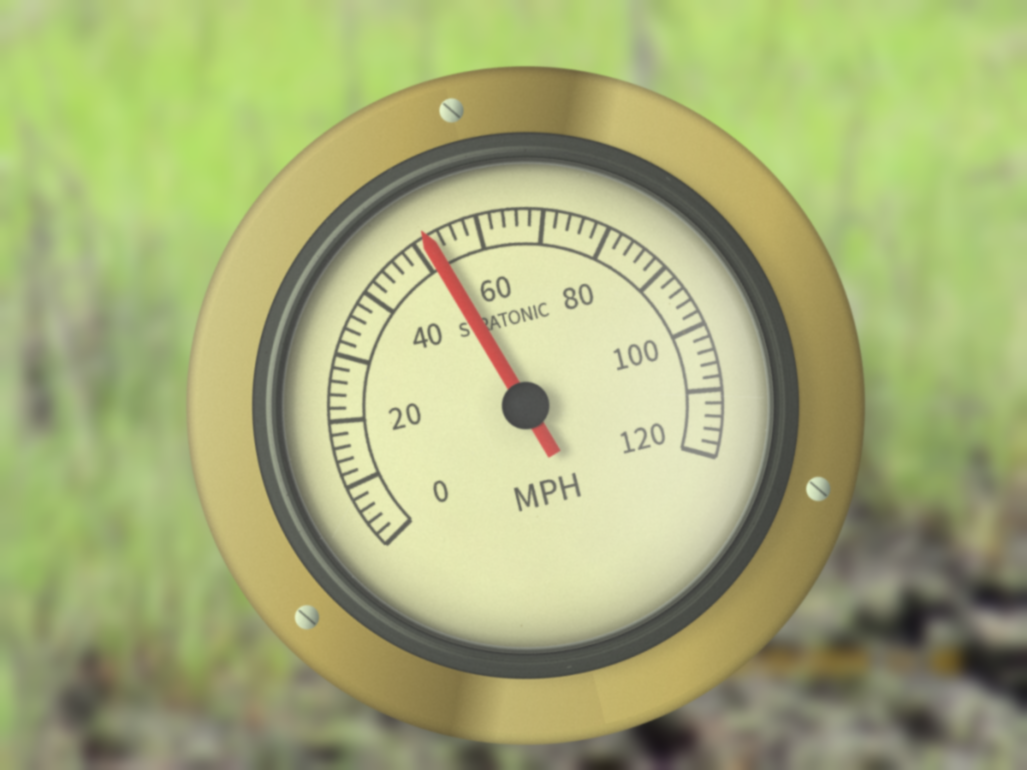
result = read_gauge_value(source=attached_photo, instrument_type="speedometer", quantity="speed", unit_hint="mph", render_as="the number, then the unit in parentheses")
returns 52 (mph)
